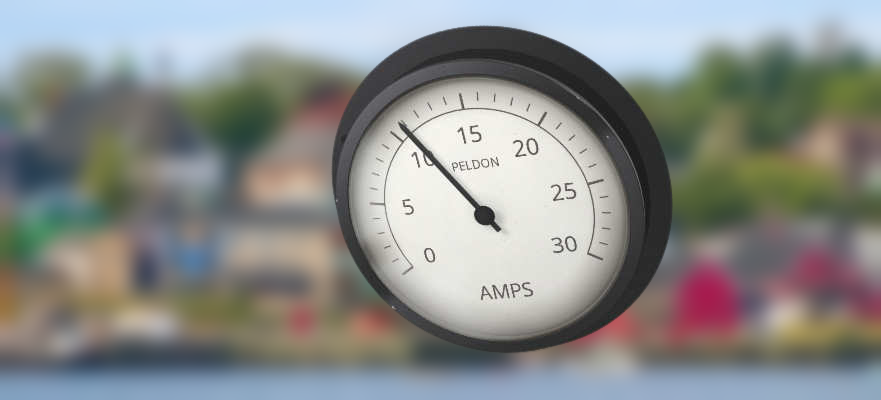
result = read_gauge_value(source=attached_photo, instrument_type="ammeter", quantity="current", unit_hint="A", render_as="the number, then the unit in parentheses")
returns 11 (A)
